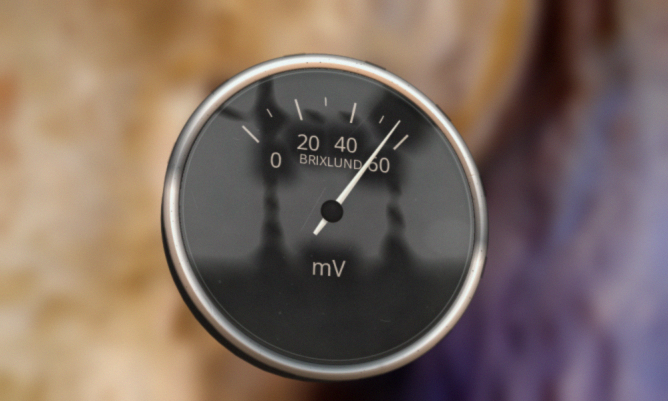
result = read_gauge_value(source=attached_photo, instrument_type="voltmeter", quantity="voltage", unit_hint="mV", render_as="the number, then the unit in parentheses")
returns 55 (mV)
